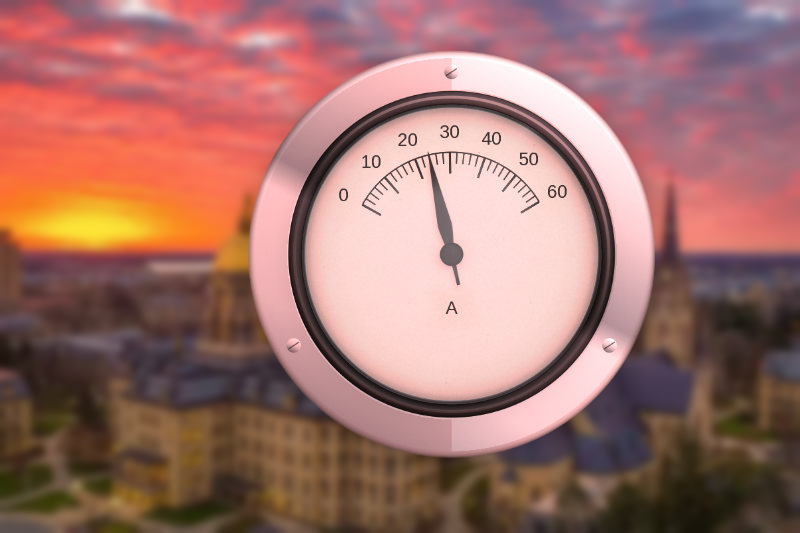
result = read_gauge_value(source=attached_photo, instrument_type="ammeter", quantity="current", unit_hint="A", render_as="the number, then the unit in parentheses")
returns 24 (A)
